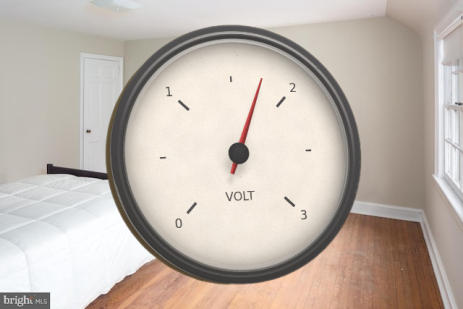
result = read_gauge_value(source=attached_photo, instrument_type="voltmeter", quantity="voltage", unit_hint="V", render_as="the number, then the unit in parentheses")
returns 1.75 (V)
